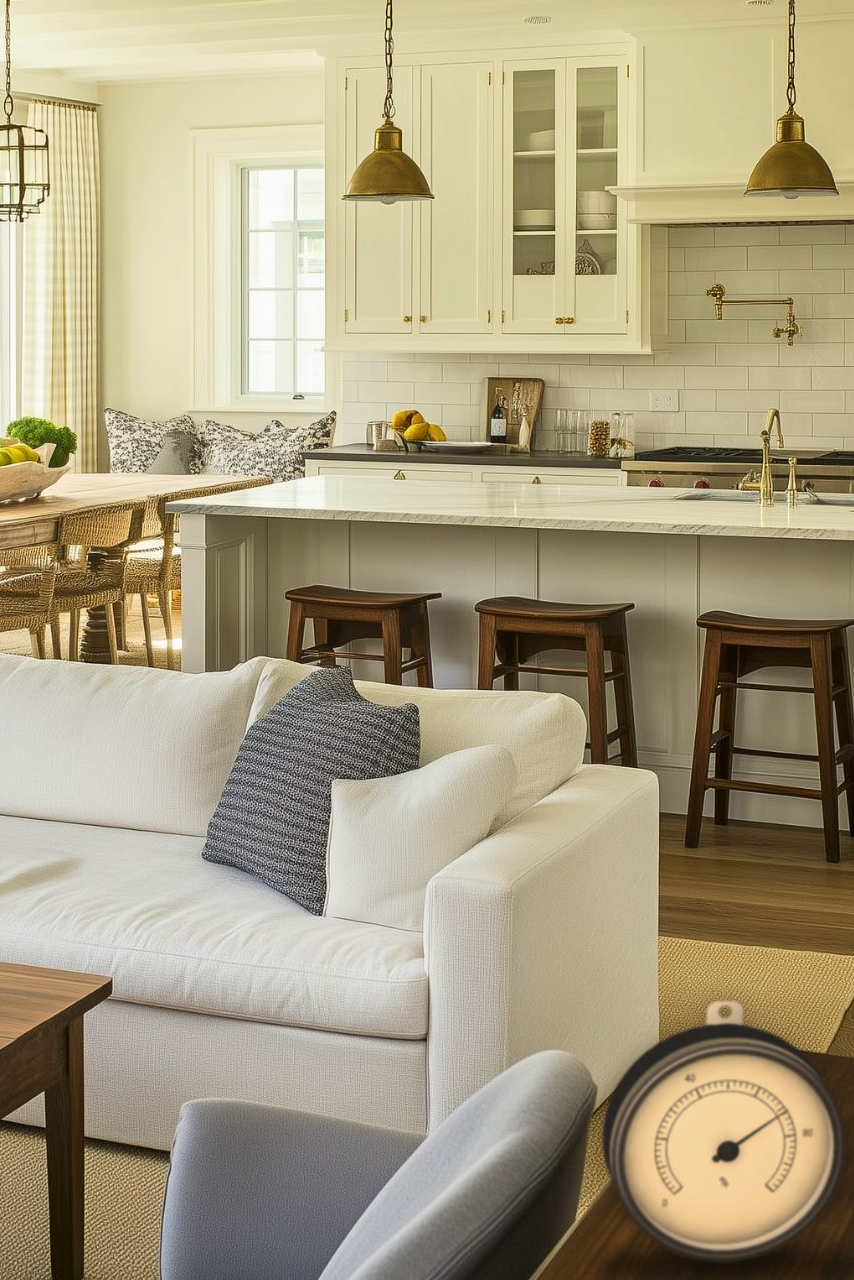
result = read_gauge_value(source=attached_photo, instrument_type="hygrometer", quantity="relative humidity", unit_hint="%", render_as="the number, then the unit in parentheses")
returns 70 (%)
